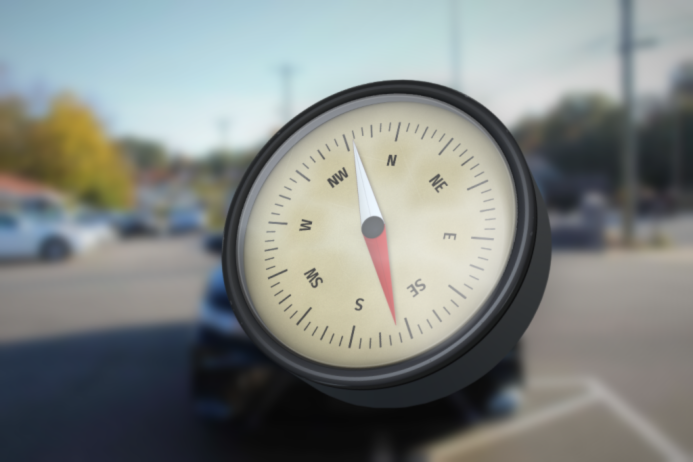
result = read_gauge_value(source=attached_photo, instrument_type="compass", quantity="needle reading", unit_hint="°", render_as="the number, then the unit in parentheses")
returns 155 (°)
